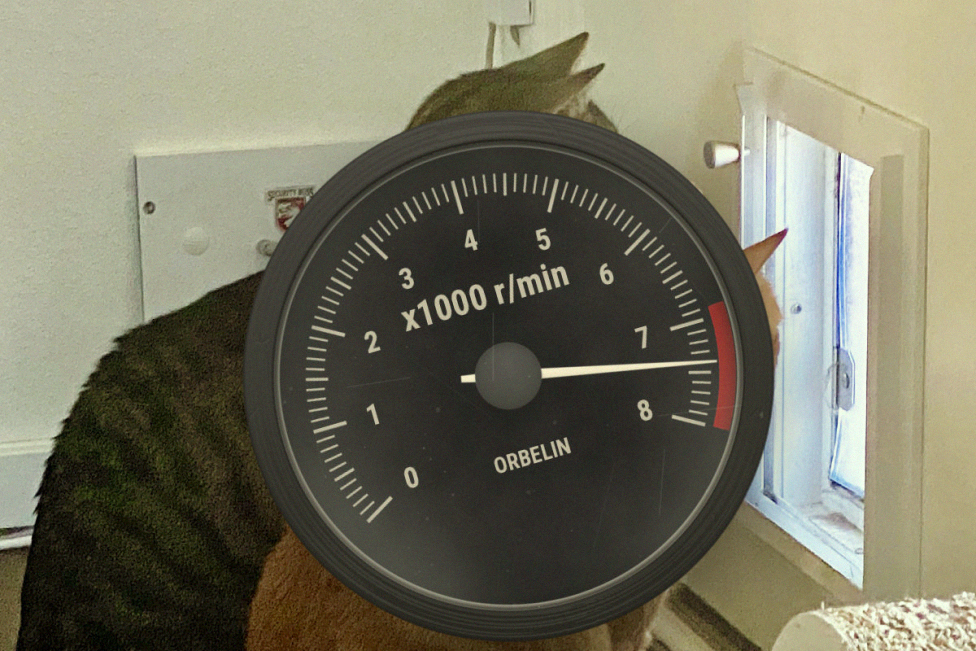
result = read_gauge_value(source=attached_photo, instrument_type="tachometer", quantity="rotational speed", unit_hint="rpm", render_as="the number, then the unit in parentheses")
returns 7400 (rpm)
